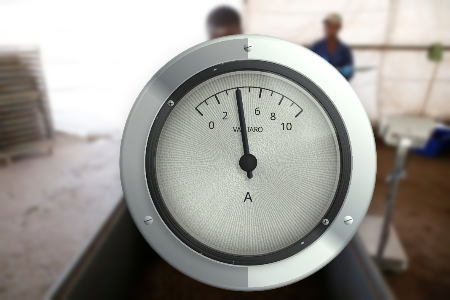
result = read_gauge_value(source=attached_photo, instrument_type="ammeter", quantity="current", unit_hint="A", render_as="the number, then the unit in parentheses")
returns 4 (A)
